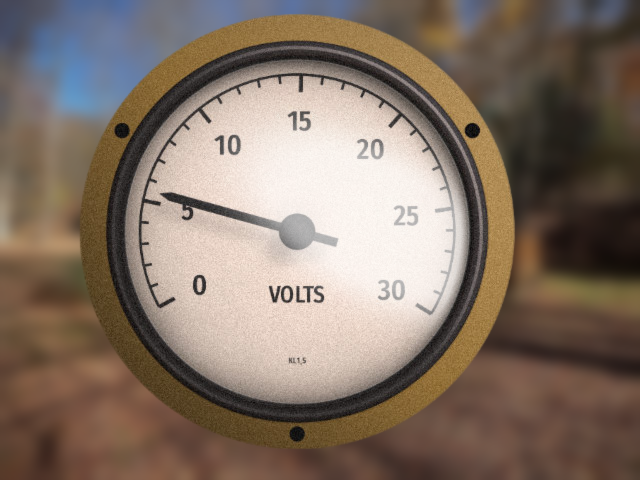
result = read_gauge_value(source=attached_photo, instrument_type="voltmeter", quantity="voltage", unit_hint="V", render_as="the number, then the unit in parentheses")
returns 5.5 (V)
